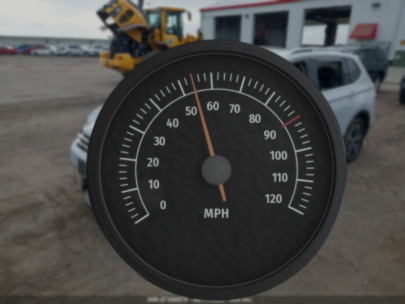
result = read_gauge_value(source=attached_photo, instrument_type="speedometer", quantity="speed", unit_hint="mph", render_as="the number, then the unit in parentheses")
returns 54 (mph)
